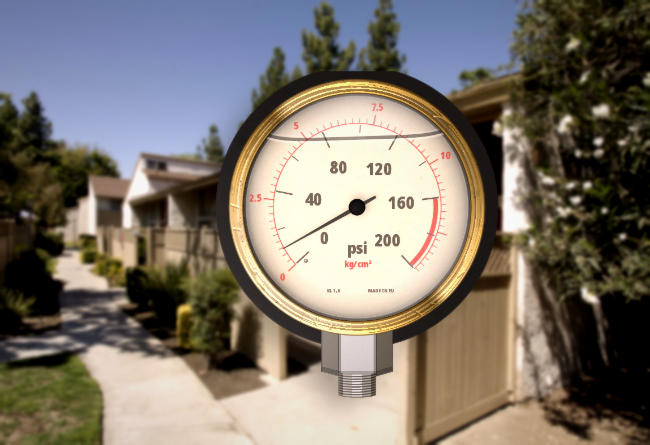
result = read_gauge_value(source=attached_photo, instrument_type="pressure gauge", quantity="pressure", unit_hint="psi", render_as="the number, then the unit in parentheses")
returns 10 (psi)
